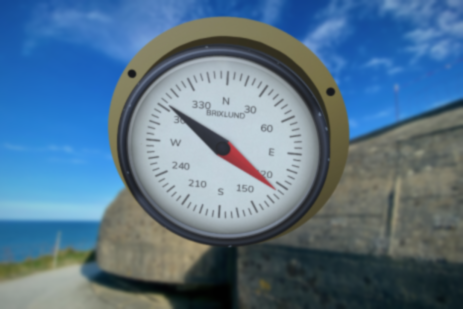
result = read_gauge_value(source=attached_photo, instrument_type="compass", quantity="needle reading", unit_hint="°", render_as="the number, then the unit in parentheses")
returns 125 (°)
